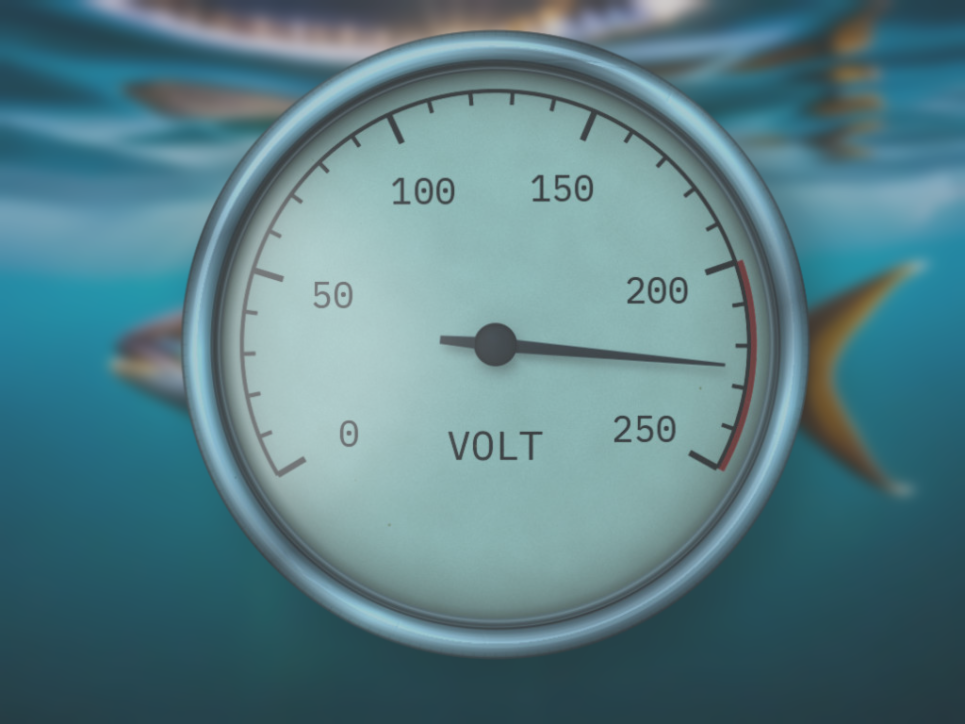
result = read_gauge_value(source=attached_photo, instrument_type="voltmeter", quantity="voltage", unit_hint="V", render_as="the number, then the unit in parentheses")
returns 225 (V)
